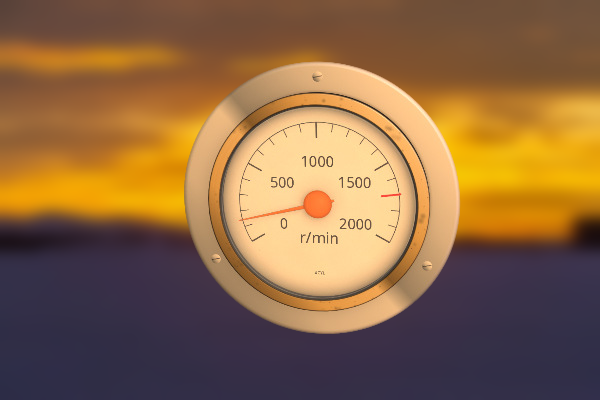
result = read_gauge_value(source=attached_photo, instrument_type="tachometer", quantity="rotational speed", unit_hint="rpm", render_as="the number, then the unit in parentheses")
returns 150 (rpm)
